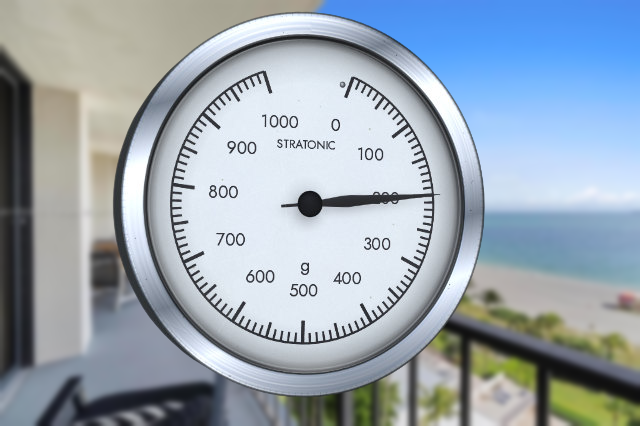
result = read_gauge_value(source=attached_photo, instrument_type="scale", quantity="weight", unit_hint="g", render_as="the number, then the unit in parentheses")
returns 200 (g)
